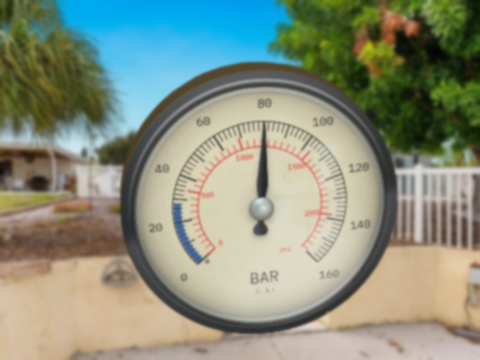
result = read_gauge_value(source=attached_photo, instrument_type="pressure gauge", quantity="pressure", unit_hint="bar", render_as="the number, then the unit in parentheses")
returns 80 (bar)
